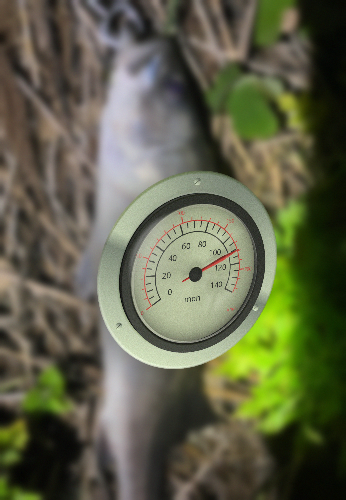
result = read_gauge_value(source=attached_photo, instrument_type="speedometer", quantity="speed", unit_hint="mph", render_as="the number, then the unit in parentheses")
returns 110 (mph)
